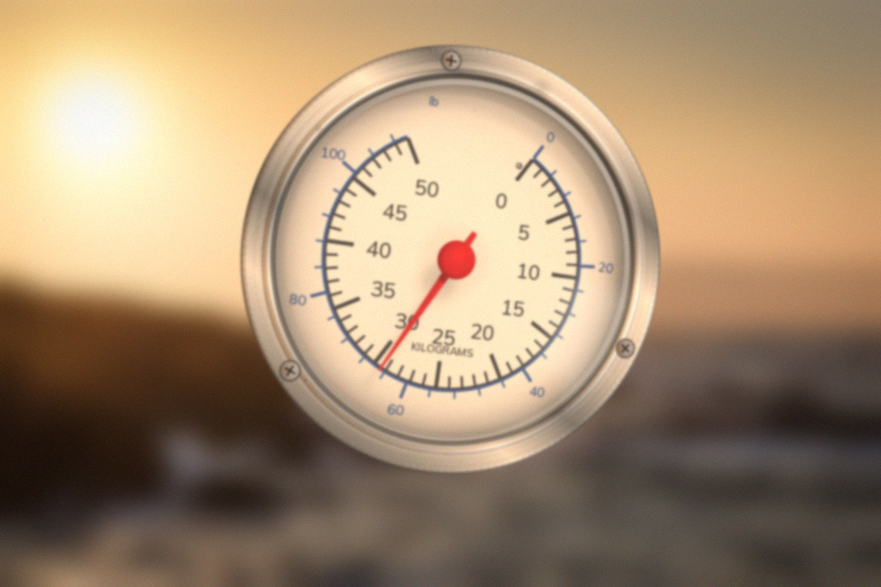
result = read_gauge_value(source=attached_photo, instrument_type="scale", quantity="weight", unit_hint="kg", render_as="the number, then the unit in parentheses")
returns 29.5 (kg)
